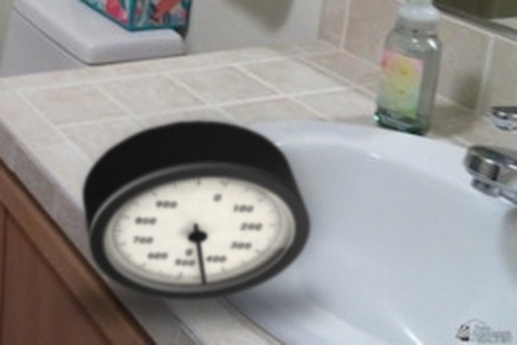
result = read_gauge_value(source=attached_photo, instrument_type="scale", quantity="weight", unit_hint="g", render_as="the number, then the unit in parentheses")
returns 450 (g)
